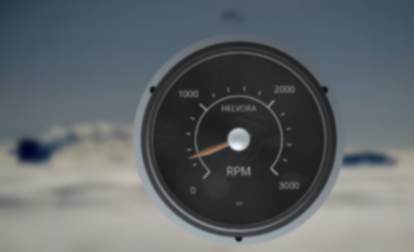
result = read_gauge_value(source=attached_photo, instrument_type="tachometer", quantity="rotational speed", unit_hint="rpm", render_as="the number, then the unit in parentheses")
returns 300 (rpm)
